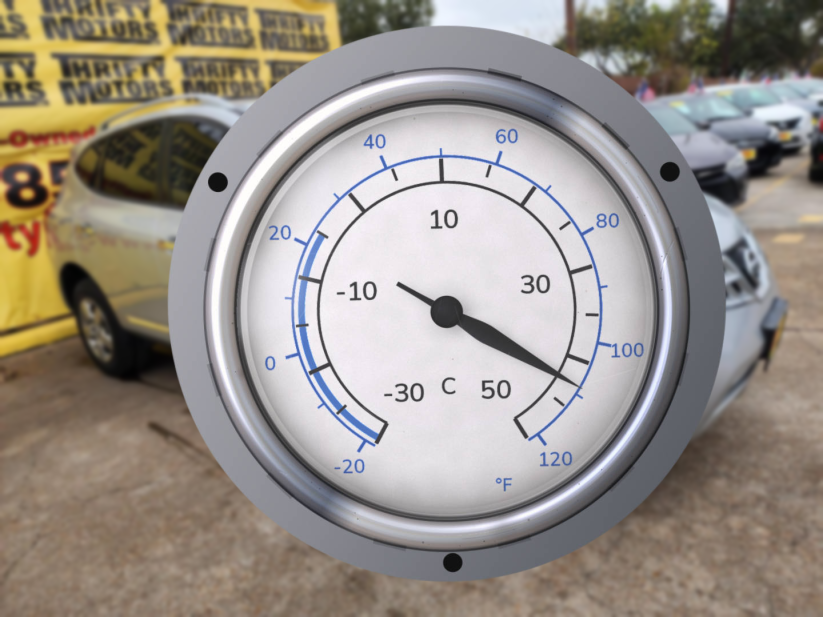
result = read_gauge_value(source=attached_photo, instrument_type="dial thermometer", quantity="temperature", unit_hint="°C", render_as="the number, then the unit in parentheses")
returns 42.5 (°C)
